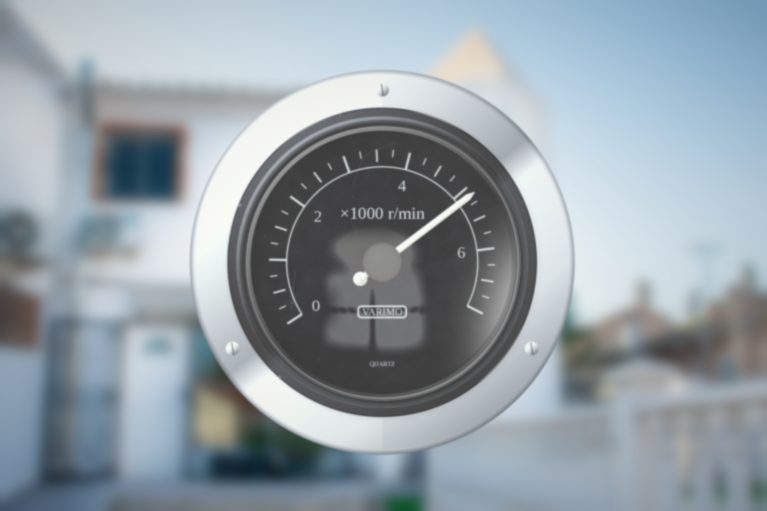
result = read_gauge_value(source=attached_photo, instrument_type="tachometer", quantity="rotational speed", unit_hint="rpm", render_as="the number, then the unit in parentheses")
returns 5125 (rpm)
